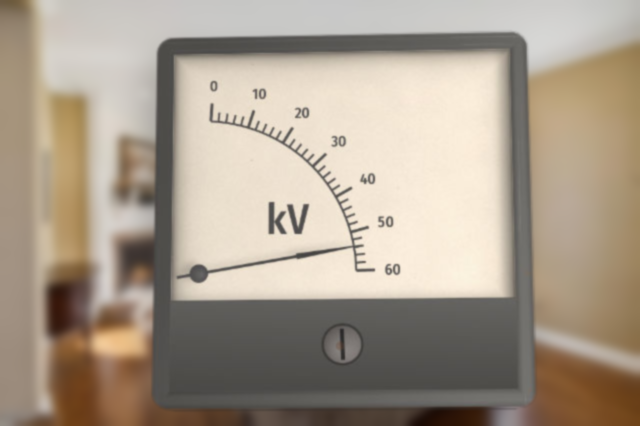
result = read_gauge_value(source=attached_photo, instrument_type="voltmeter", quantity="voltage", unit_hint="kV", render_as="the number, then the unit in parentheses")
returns 54 (kV)
